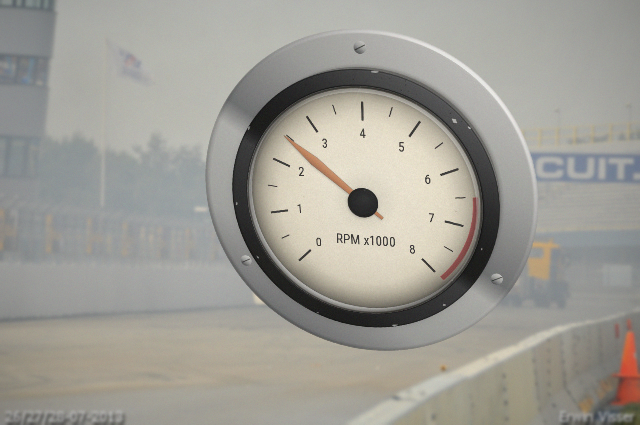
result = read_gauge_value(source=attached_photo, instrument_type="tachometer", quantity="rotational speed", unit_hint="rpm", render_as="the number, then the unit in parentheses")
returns 2500 (rpm)
